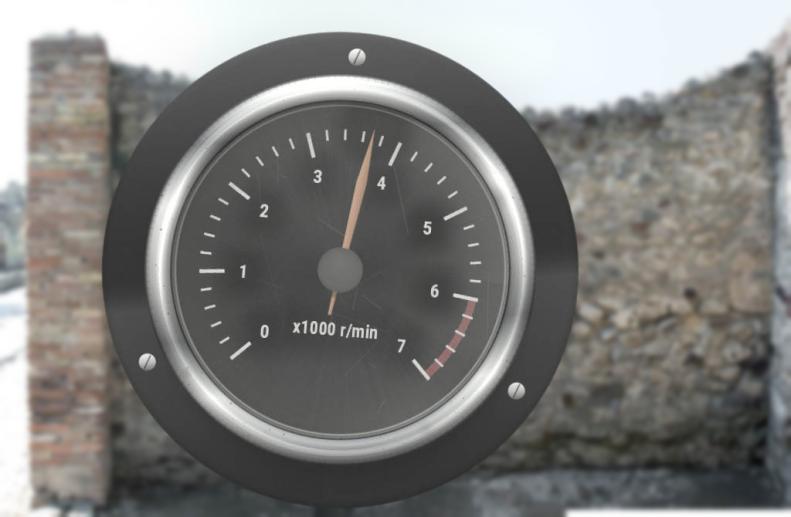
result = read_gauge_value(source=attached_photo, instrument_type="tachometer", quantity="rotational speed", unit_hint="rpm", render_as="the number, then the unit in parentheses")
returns 3700 (rpm)
